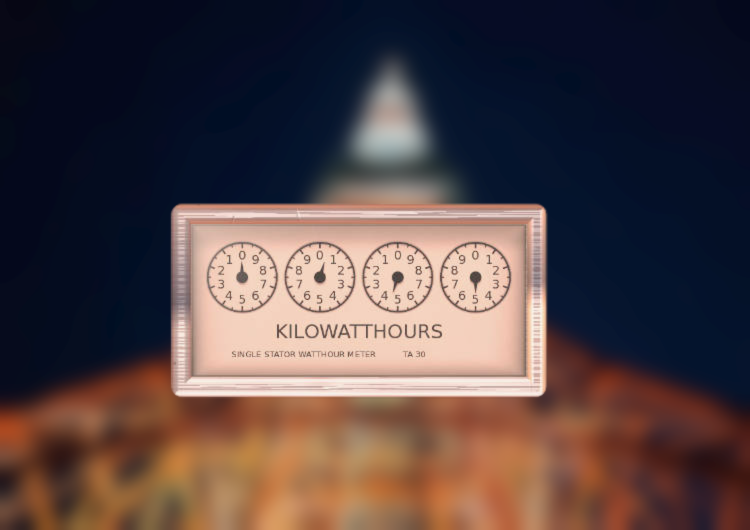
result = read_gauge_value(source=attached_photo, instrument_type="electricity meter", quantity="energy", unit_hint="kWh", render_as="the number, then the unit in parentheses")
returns 45 (kWh)
